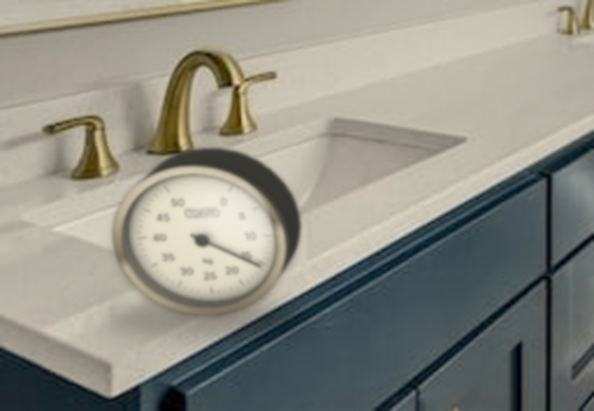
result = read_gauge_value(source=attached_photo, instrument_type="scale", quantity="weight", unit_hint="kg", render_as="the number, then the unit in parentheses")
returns 15 (kg)
